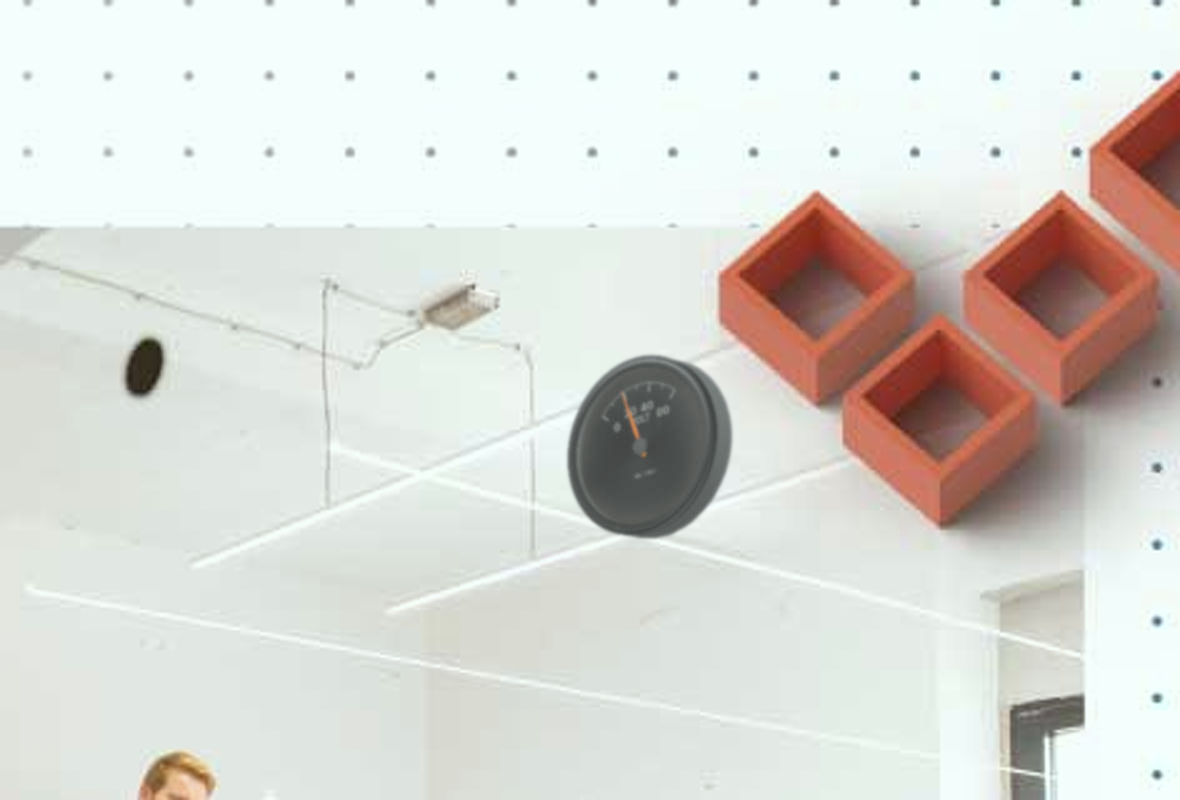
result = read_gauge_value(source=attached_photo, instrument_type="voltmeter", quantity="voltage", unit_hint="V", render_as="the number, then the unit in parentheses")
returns 20 (V)
